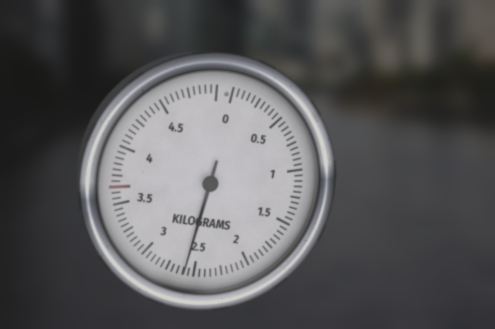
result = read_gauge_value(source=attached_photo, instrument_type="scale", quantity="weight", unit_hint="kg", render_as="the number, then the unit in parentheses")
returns 2.6 (kg)
